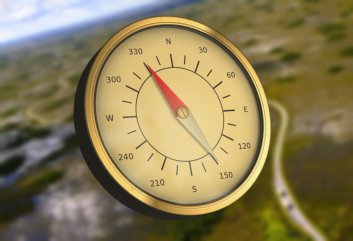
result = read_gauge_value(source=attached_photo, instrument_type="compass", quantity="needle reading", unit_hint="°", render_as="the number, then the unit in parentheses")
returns 330 (°)
